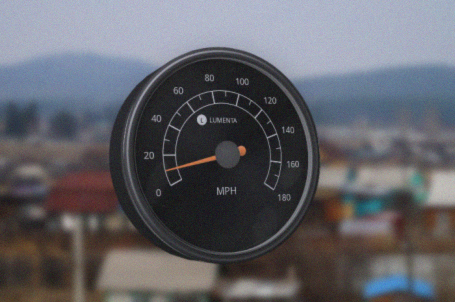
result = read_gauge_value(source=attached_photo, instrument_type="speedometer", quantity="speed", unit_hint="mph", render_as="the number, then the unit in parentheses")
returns 10 (mph)
